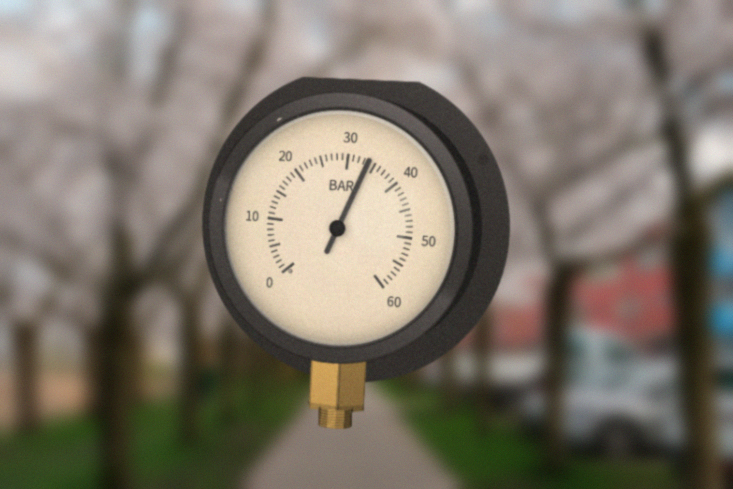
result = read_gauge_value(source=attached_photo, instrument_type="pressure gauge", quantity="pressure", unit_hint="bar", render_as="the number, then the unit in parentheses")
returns 34 (bar)
